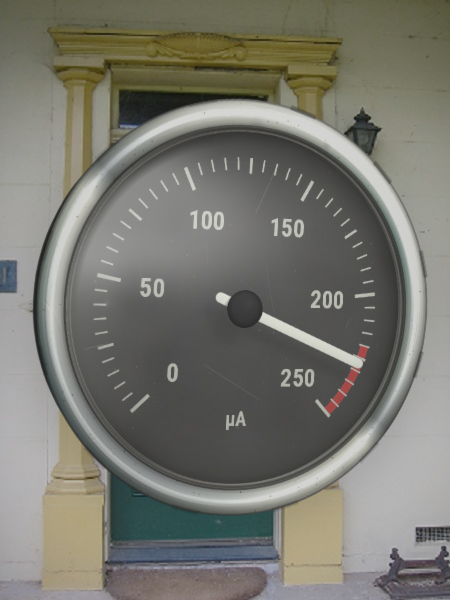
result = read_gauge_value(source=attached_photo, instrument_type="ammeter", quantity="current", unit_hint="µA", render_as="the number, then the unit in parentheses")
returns 227.5 (µA)
